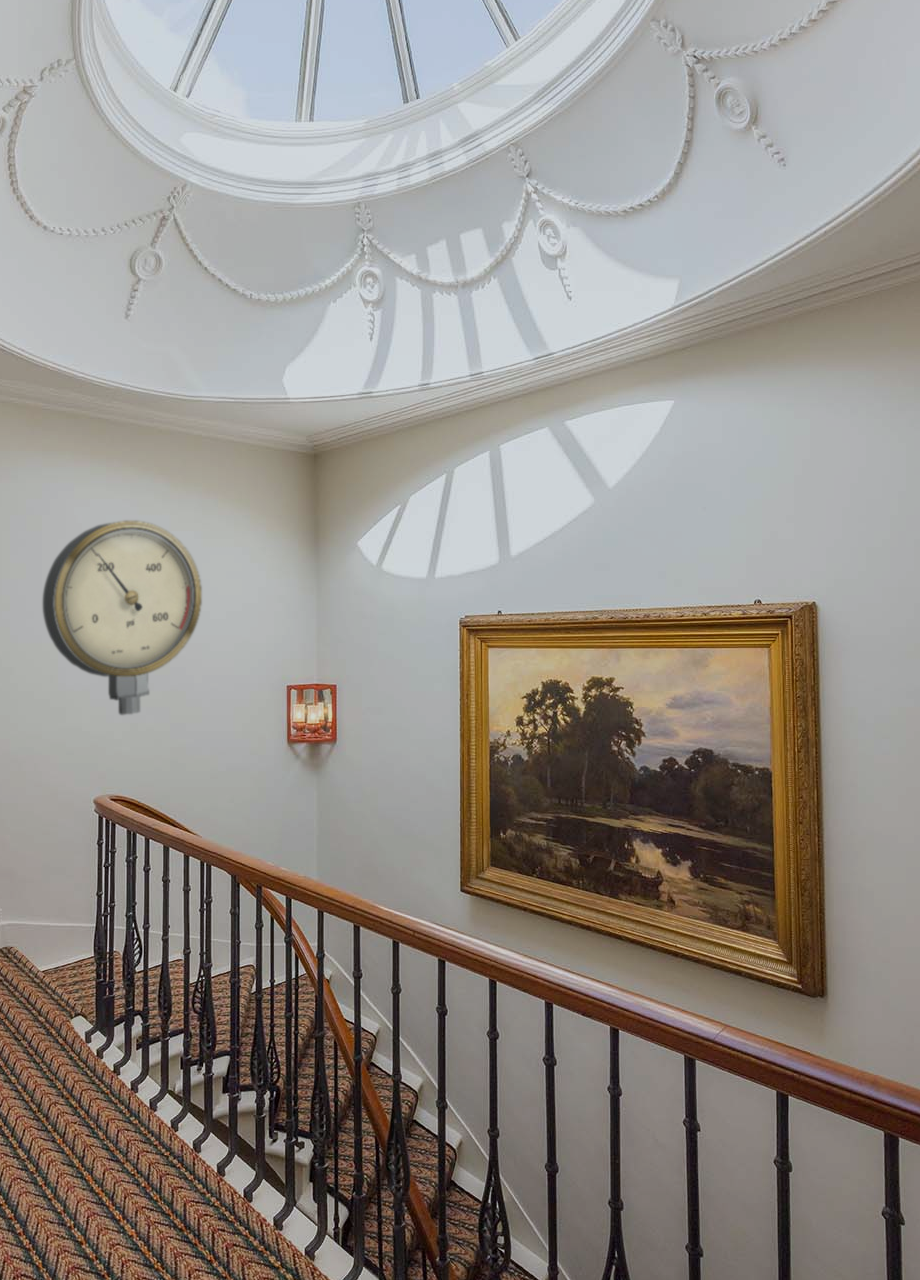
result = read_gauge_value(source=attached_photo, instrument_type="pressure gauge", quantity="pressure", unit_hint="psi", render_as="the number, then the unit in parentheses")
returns 200 (psi)
